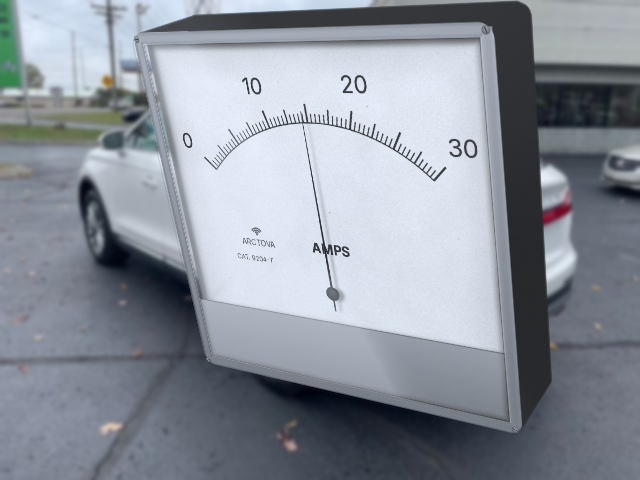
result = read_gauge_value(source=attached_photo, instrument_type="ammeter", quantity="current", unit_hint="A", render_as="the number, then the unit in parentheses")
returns 15 (A)
